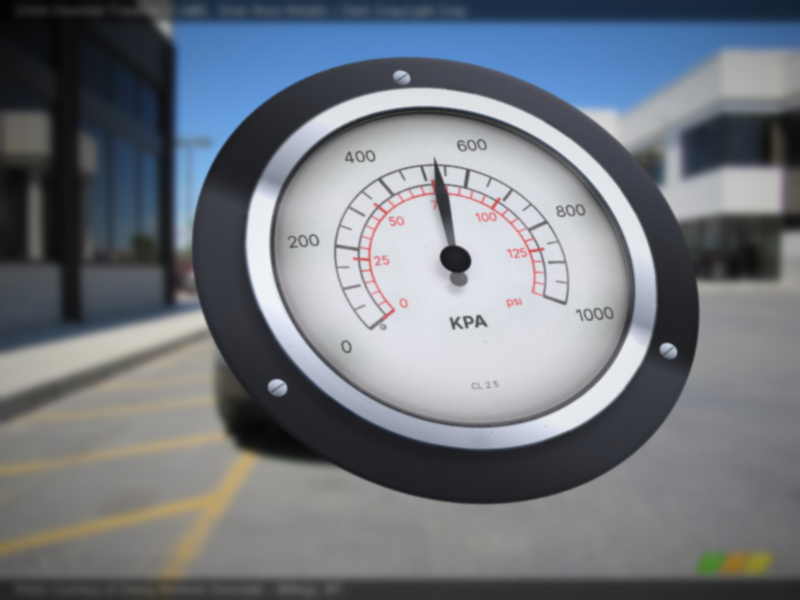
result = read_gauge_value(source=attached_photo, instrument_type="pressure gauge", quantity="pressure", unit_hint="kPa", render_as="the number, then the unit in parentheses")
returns 525 (kPa)
